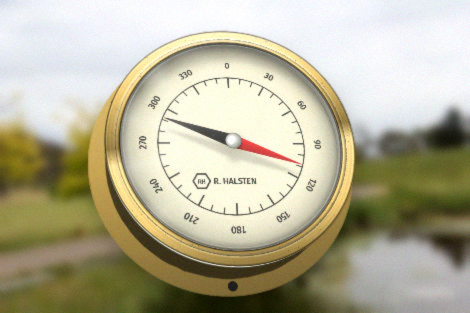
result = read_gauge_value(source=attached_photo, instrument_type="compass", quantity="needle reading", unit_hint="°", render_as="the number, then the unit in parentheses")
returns 110 (°)
